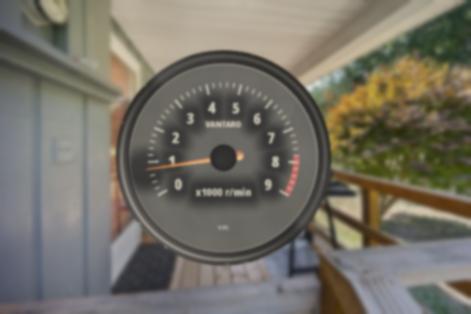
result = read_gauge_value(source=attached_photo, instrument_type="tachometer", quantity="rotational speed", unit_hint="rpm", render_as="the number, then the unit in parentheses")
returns 800 (rpm)
